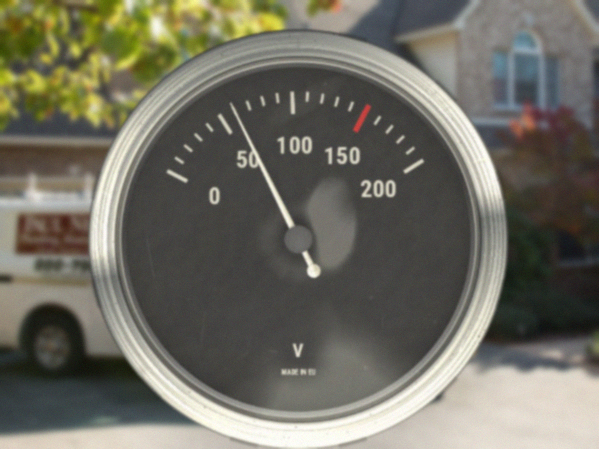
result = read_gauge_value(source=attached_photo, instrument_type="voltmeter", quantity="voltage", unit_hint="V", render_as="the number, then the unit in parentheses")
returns 60 (V)
